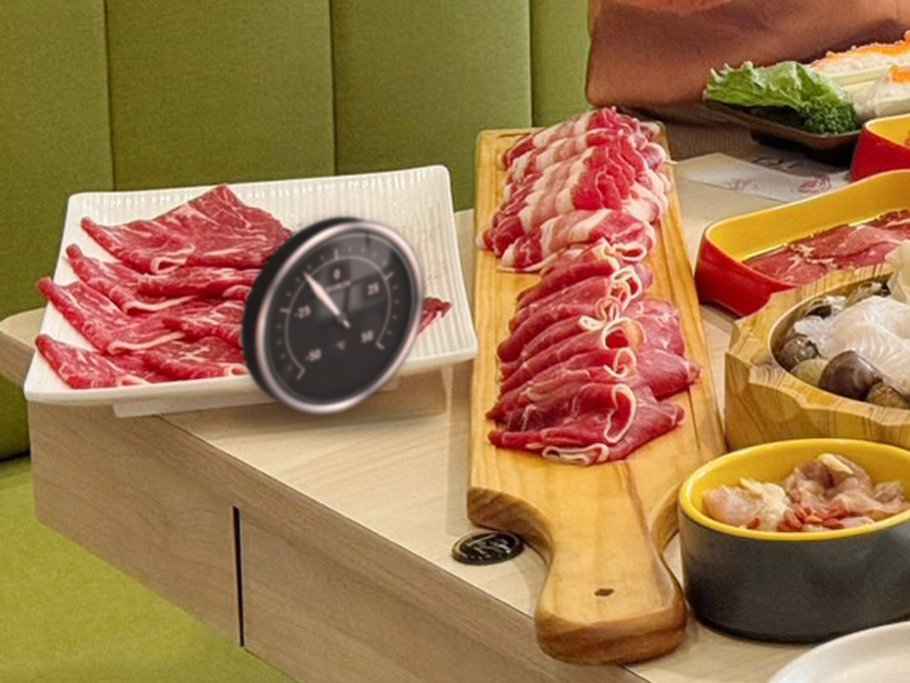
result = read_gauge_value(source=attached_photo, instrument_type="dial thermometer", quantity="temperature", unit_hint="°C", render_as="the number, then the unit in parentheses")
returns -12.5 (°C)
